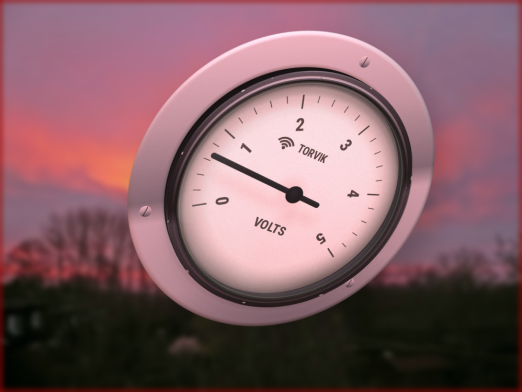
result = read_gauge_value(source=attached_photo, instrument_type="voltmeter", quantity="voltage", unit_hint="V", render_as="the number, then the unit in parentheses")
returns 0.7 (V)
